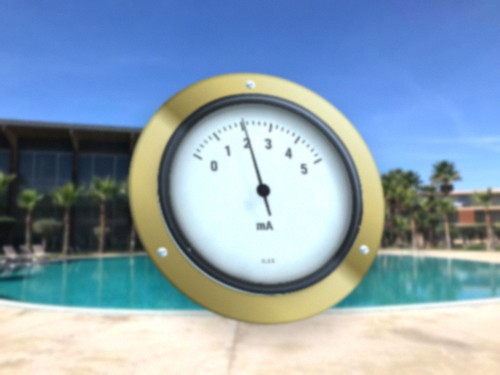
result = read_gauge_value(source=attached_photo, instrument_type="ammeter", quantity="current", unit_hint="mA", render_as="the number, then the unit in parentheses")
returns 2 (mA)
